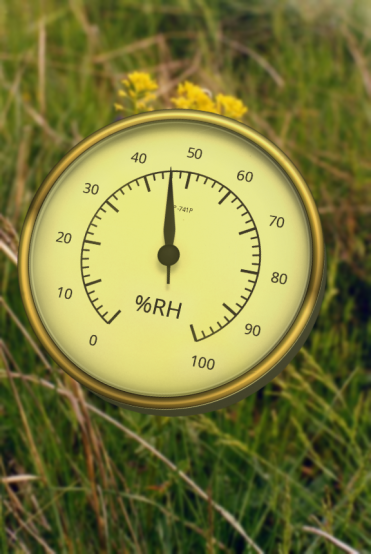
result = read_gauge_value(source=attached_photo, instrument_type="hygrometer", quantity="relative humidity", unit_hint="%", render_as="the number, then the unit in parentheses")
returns 46 (%)
